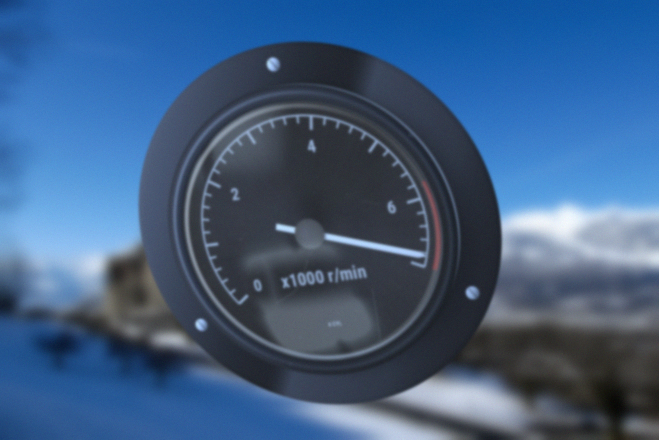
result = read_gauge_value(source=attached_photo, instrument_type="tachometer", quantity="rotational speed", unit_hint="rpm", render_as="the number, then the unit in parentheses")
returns 6800 (rpm)
